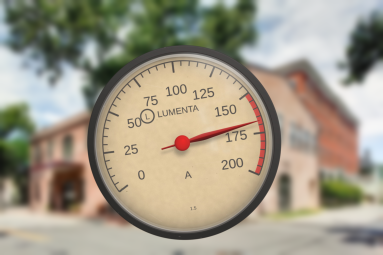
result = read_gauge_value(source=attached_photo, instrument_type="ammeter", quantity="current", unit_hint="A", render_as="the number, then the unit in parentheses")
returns 167.5 (A)
